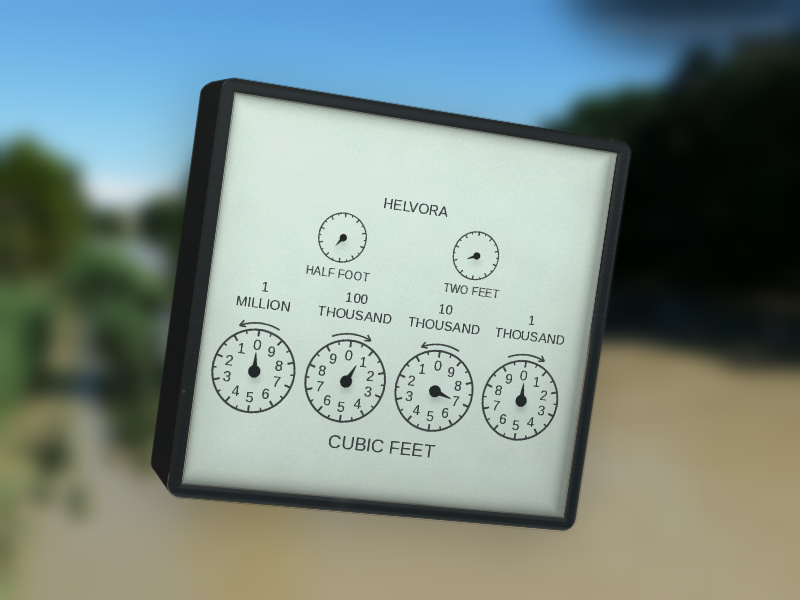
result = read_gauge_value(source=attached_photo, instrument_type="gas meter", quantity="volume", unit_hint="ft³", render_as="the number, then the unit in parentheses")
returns 7000 (ft³)
